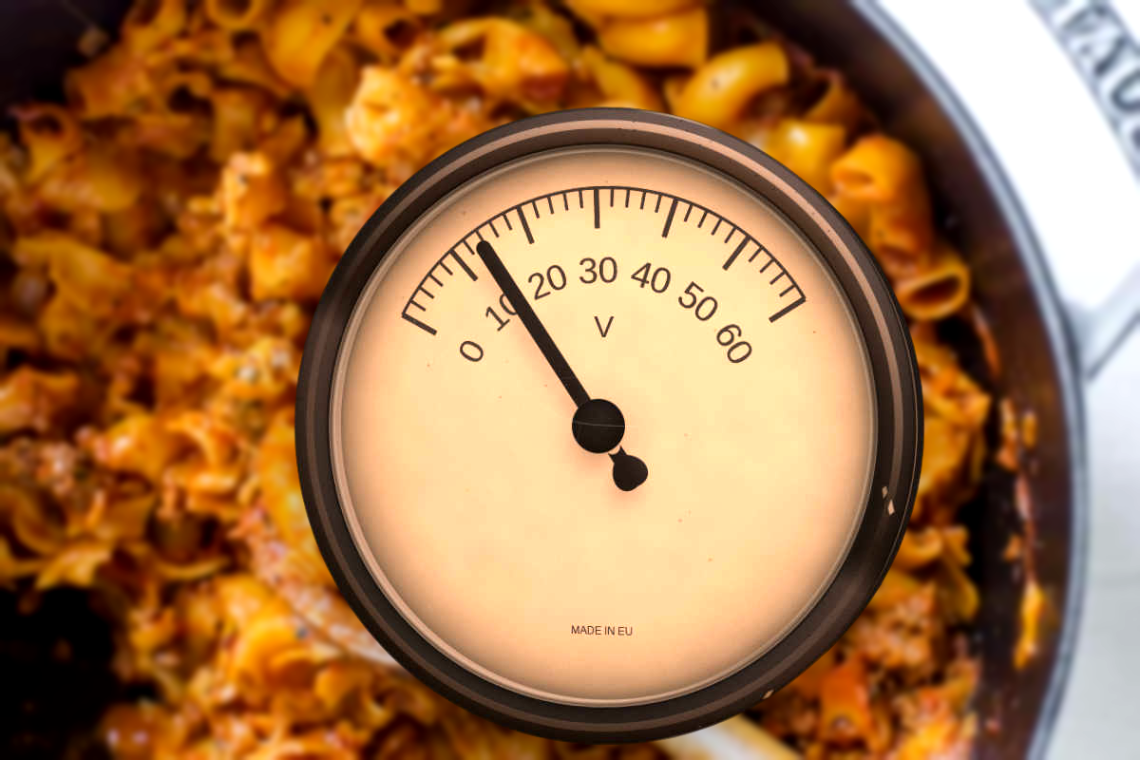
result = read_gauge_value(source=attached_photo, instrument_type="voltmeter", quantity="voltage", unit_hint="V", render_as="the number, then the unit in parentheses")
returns 14 (V)
